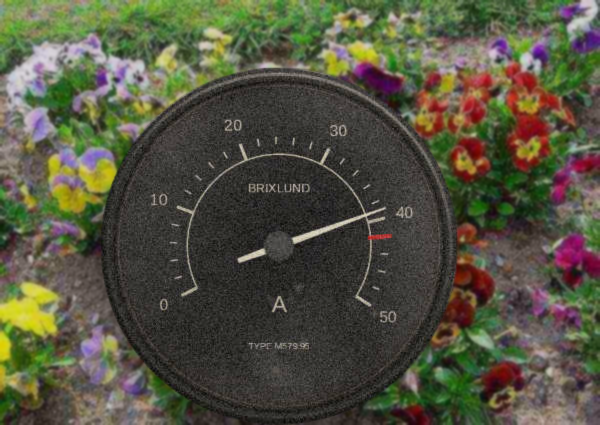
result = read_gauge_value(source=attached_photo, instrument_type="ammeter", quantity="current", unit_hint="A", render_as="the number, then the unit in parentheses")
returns 39 (A)
